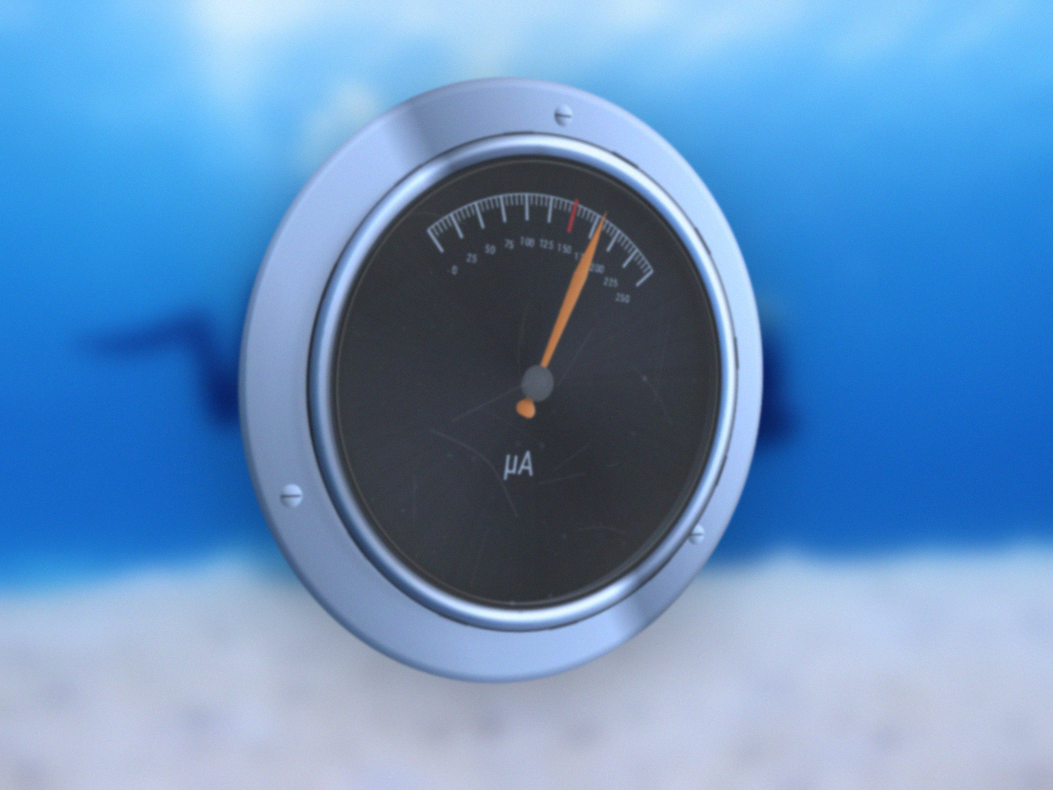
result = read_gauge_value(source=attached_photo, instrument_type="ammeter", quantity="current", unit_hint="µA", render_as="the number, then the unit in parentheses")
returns 175 (µA)
